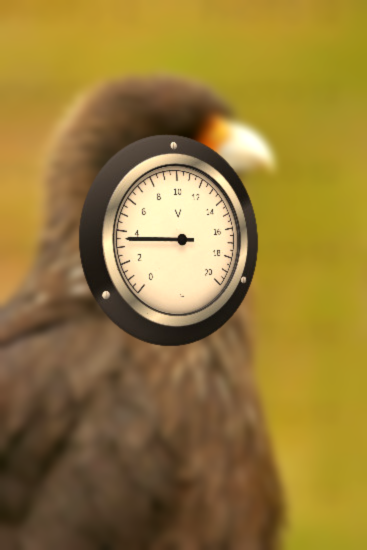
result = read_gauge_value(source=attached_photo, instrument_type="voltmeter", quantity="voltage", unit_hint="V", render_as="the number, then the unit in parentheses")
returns 3.5 (V)
